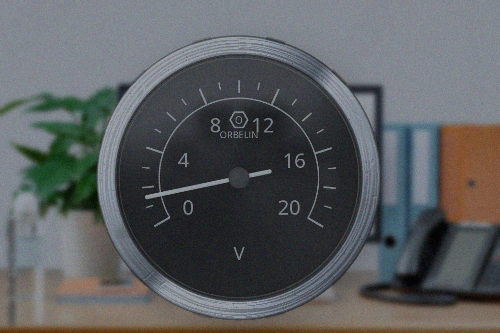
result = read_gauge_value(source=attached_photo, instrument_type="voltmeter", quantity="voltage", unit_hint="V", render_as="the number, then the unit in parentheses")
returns 1.5 (V)
